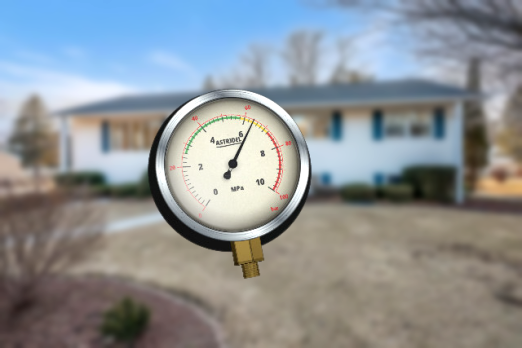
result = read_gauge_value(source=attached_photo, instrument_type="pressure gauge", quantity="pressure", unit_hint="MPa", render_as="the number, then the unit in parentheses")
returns 6.4 (MPa)
